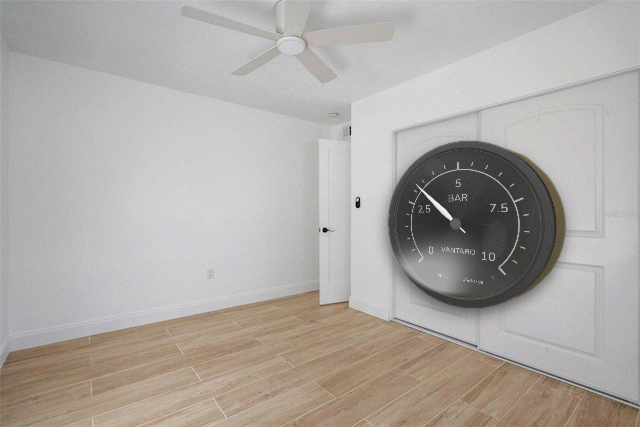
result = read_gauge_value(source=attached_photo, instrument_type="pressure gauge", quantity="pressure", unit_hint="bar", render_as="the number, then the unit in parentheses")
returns 3.25 (bar)
